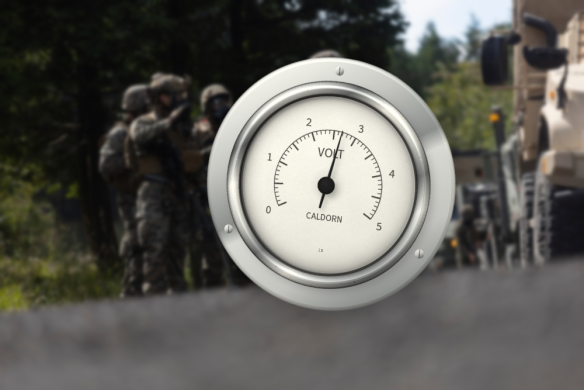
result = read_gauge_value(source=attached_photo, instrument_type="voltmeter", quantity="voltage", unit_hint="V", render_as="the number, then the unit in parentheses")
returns 2.7 (V)
